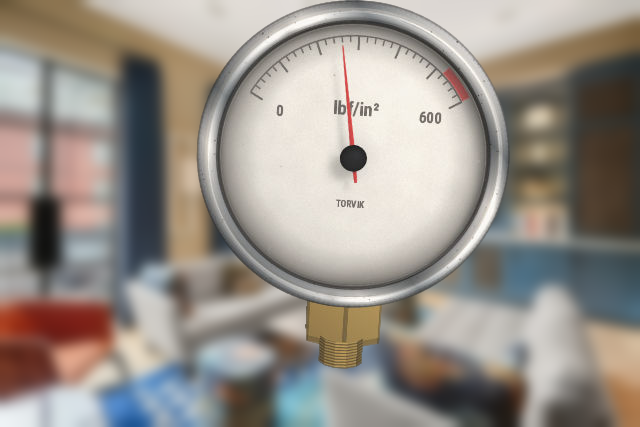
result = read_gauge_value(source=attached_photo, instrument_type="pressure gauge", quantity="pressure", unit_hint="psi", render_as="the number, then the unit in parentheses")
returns 260 (psi)
